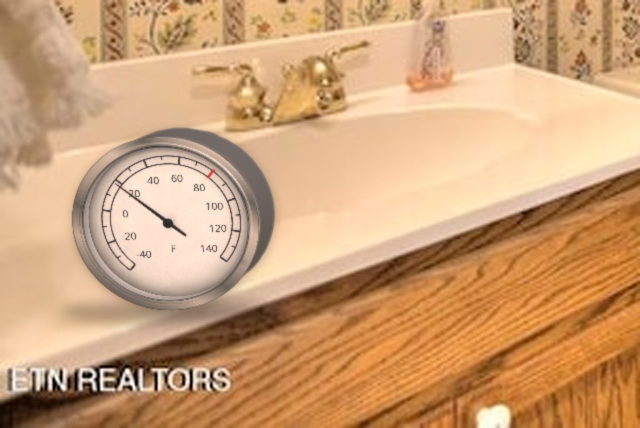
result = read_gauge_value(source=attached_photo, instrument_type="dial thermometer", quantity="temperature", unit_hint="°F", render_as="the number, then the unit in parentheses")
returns 20 (°F)
